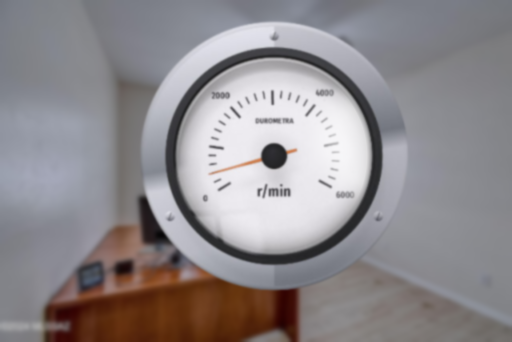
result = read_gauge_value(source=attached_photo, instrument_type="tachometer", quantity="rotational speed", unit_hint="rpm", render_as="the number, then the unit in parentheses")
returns 400 (rpm)
